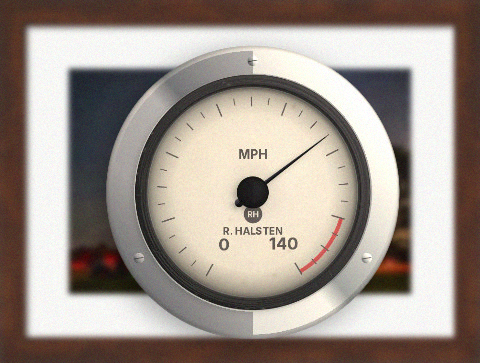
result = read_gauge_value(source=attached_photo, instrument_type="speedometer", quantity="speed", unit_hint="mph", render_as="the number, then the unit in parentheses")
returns 95 (mph)
